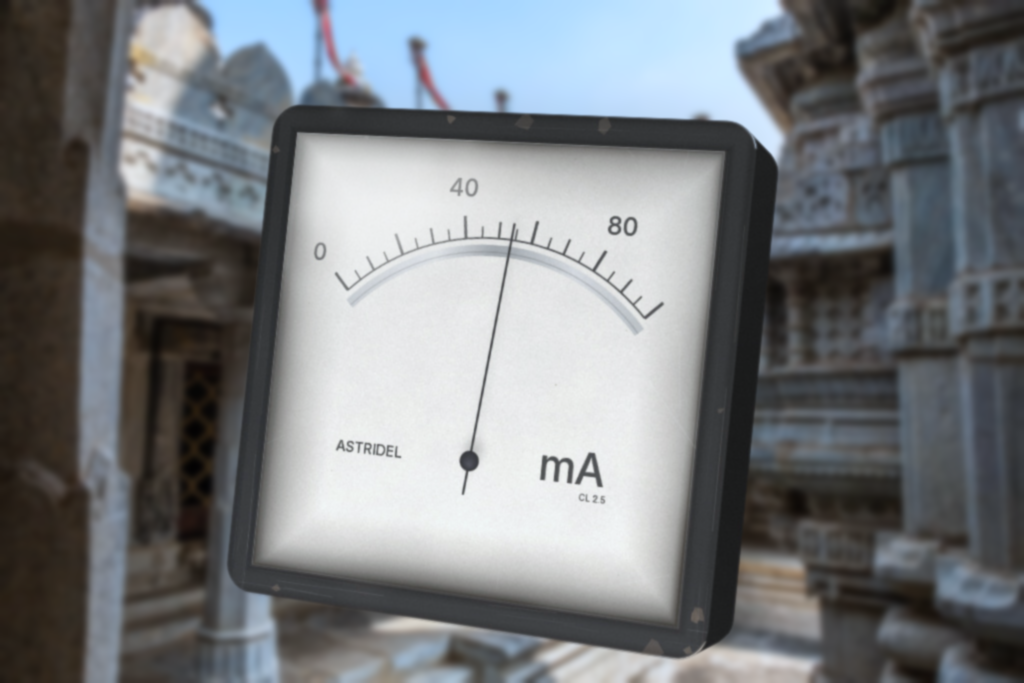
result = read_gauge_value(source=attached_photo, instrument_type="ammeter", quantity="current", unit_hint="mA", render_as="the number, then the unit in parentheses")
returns 55 (mA)
